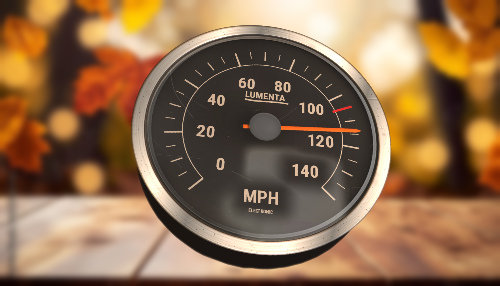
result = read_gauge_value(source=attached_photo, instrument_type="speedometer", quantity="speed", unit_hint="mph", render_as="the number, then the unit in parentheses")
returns 115 (mph)
